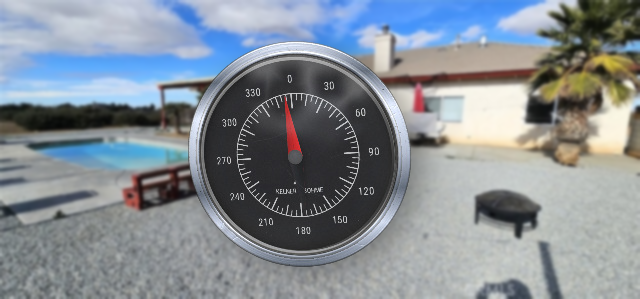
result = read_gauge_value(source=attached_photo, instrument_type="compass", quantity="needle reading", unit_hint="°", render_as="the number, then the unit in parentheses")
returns 355 (°)
